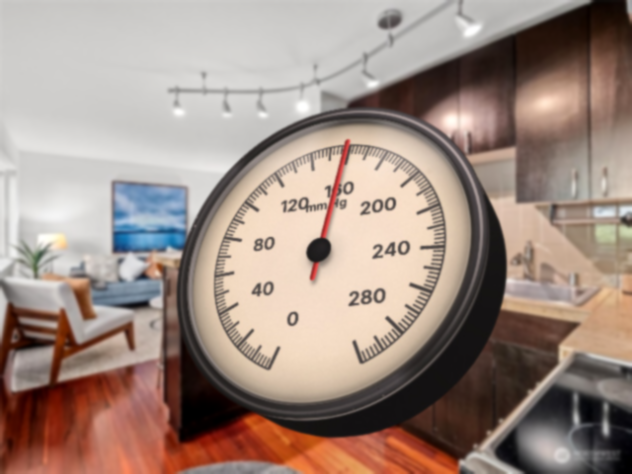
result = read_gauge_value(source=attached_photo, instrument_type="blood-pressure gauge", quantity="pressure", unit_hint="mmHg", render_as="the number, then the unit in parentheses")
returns 160 (mmHg)
